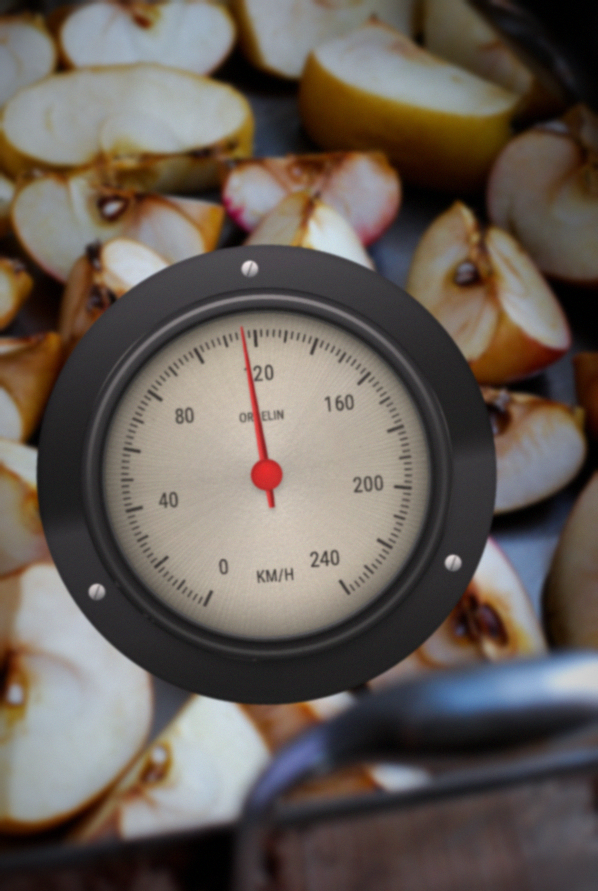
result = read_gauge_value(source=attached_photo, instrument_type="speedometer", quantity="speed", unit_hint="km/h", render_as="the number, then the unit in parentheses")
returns 116 (km/h)
